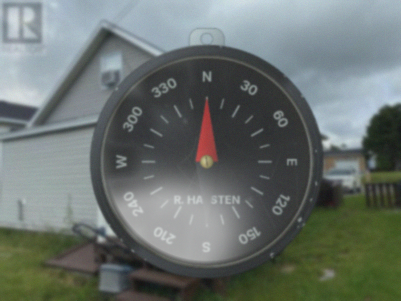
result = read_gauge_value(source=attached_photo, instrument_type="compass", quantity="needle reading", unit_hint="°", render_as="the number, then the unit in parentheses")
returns 0 (°)
